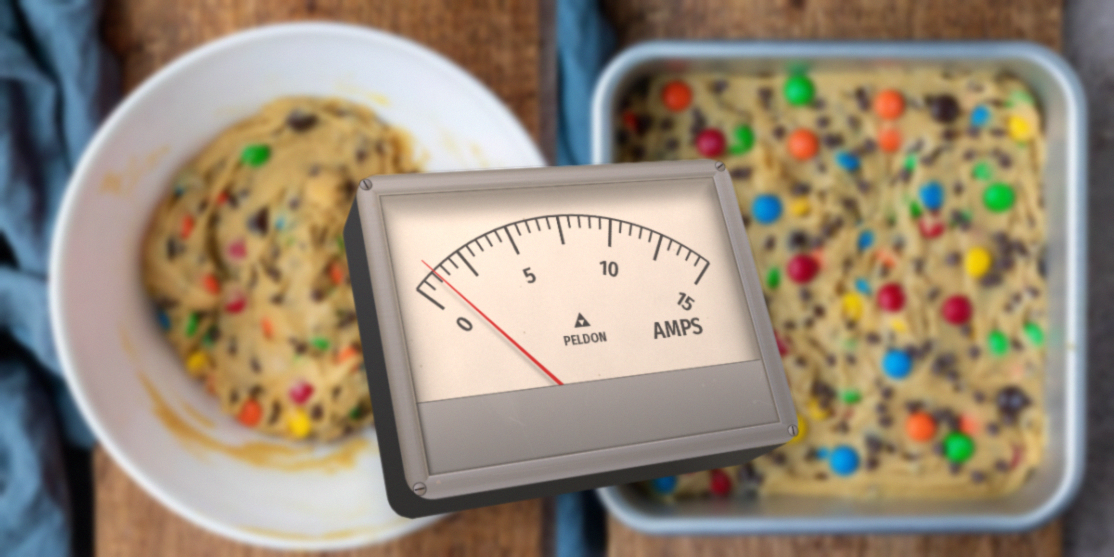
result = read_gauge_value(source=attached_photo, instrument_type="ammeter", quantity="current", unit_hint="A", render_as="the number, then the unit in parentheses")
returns 1 (A)
